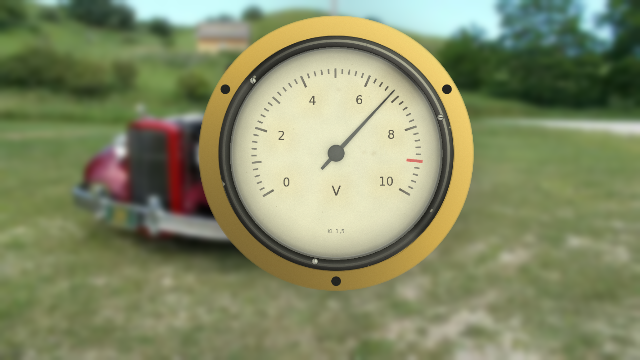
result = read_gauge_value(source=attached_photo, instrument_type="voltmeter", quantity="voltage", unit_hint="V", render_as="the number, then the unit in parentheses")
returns 6.8 (V)
